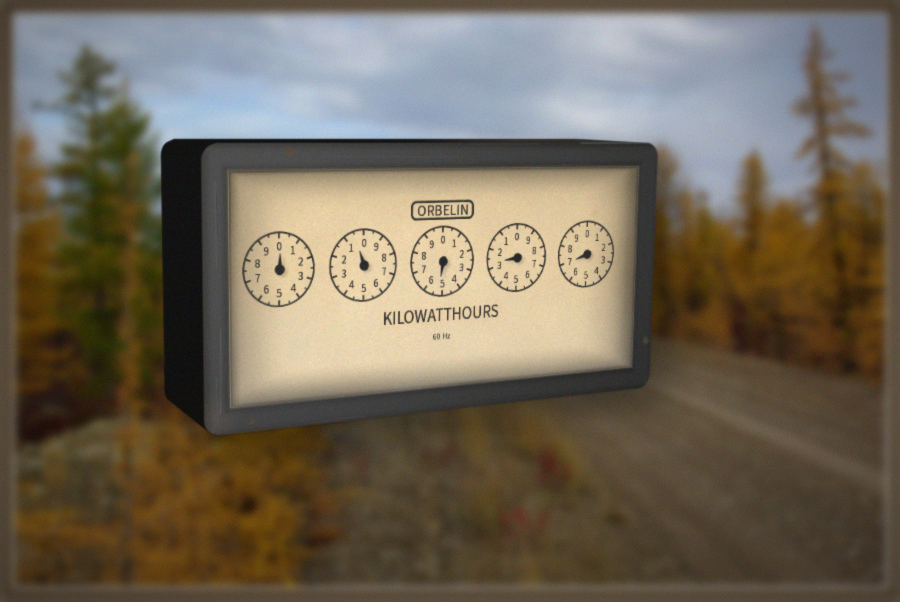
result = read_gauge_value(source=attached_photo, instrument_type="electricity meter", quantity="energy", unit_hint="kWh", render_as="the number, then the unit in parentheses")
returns 527 (kWh)
